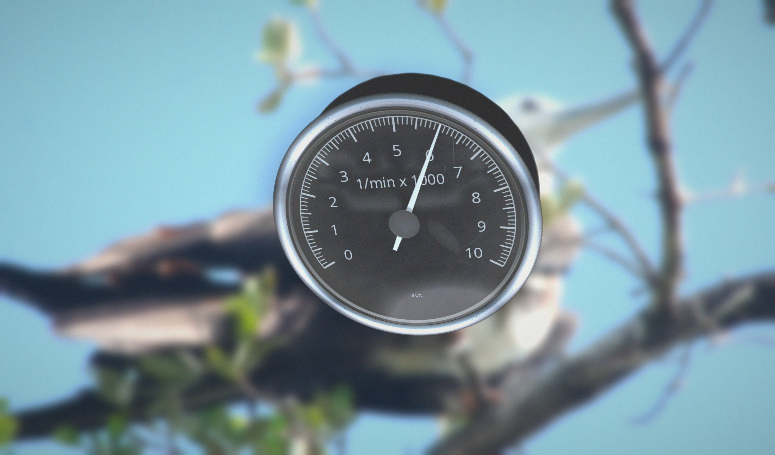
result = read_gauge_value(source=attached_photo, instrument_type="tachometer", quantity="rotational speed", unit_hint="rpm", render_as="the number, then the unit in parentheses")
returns 6000 (rpm)
